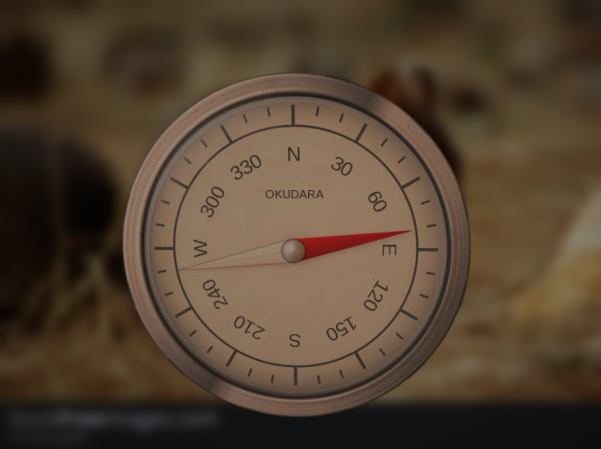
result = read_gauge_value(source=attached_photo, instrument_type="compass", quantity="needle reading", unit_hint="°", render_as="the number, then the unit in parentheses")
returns 80 (°)
